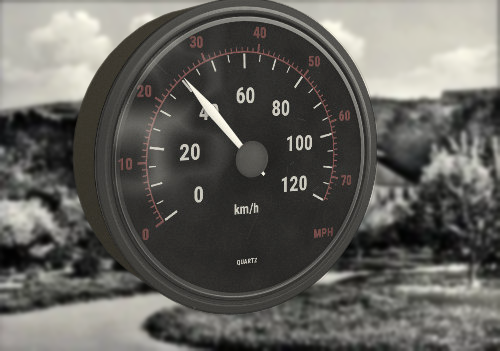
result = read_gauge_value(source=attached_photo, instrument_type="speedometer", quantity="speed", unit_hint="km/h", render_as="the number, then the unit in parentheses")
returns 40 (km/h)
